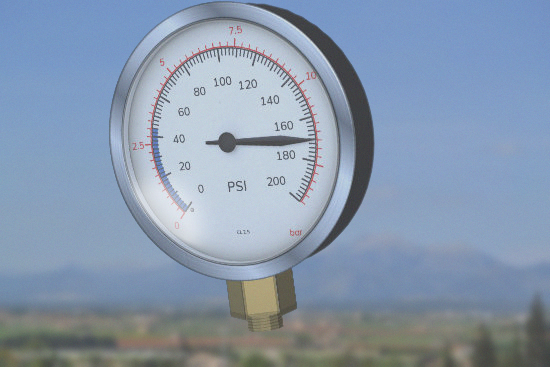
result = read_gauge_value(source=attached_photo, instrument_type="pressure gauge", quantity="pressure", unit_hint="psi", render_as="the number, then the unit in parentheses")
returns 170 (psi)
